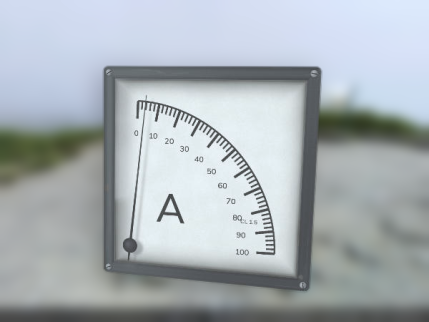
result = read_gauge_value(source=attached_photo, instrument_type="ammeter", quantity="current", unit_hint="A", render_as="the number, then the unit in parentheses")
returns 4 (A)
